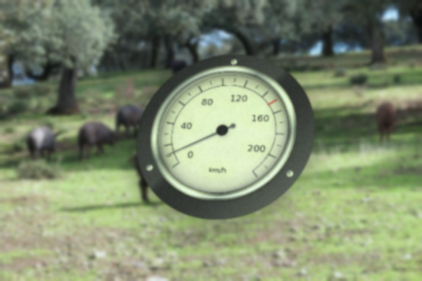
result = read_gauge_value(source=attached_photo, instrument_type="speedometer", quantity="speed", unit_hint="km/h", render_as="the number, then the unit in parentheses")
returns 10 (km/h)
